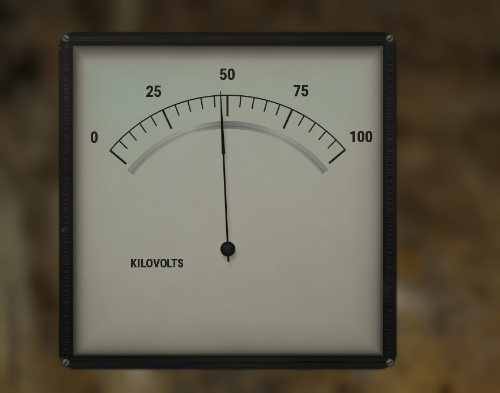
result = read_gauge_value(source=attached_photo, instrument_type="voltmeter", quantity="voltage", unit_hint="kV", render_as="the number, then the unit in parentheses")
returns 47.5 (kV)
